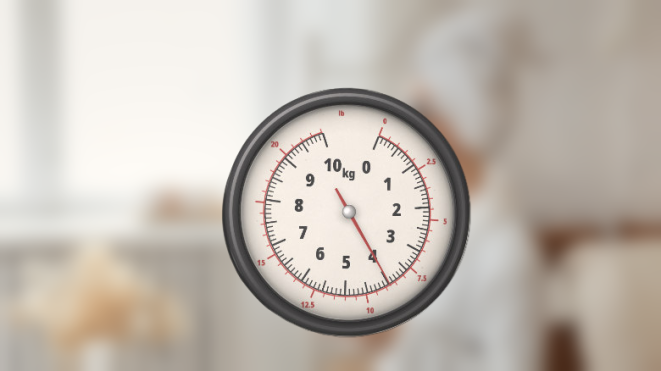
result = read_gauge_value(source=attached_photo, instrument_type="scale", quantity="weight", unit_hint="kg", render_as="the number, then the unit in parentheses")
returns 4 (kg)
